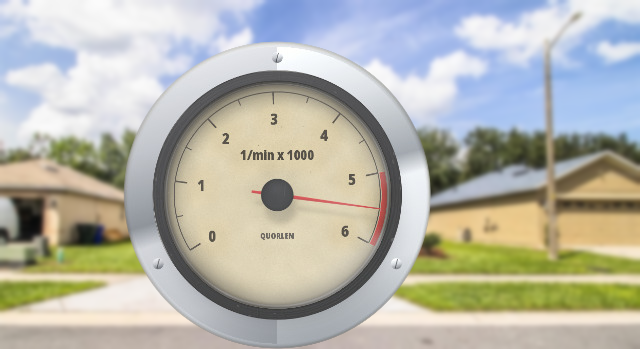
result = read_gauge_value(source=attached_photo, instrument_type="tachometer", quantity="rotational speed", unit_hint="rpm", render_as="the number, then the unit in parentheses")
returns 5500 (rpm)
